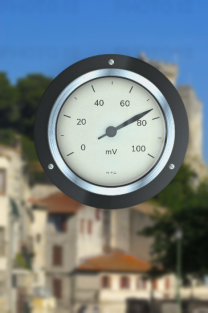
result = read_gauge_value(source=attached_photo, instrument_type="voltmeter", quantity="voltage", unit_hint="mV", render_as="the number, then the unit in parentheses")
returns 75 (mV)
